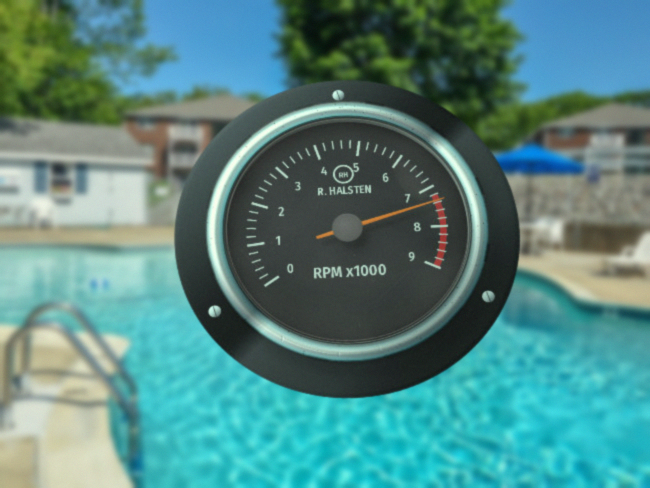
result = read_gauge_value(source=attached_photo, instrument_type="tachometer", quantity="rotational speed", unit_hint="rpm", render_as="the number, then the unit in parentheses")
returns 7400 (rpm)
